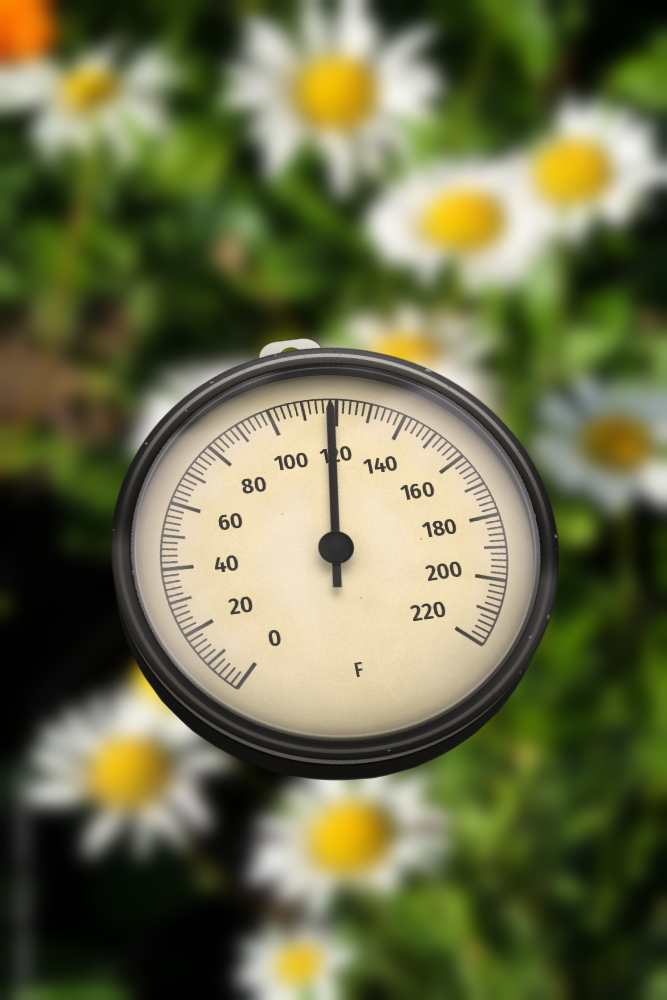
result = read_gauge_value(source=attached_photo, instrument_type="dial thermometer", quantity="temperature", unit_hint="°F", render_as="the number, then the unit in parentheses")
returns 118 (°F)
